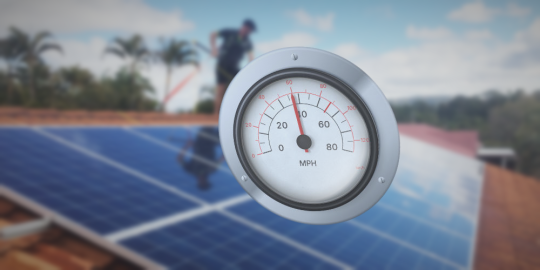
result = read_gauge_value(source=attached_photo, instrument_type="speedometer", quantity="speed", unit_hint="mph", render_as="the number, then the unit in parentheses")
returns 37.5 (mph)
